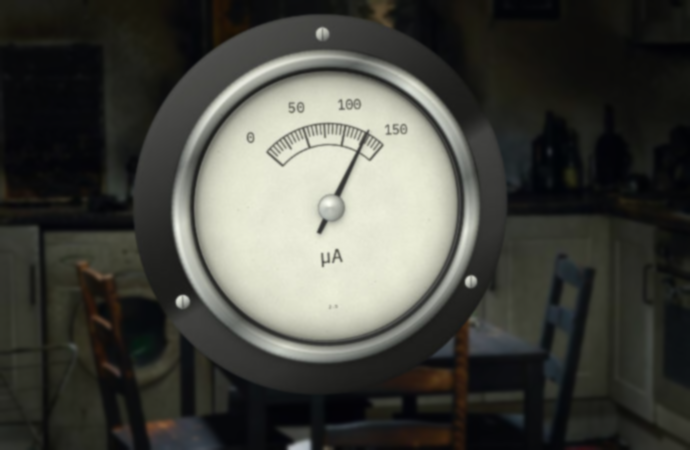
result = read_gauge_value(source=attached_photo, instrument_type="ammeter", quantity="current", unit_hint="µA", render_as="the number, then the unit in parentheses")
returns 125 (µA)
